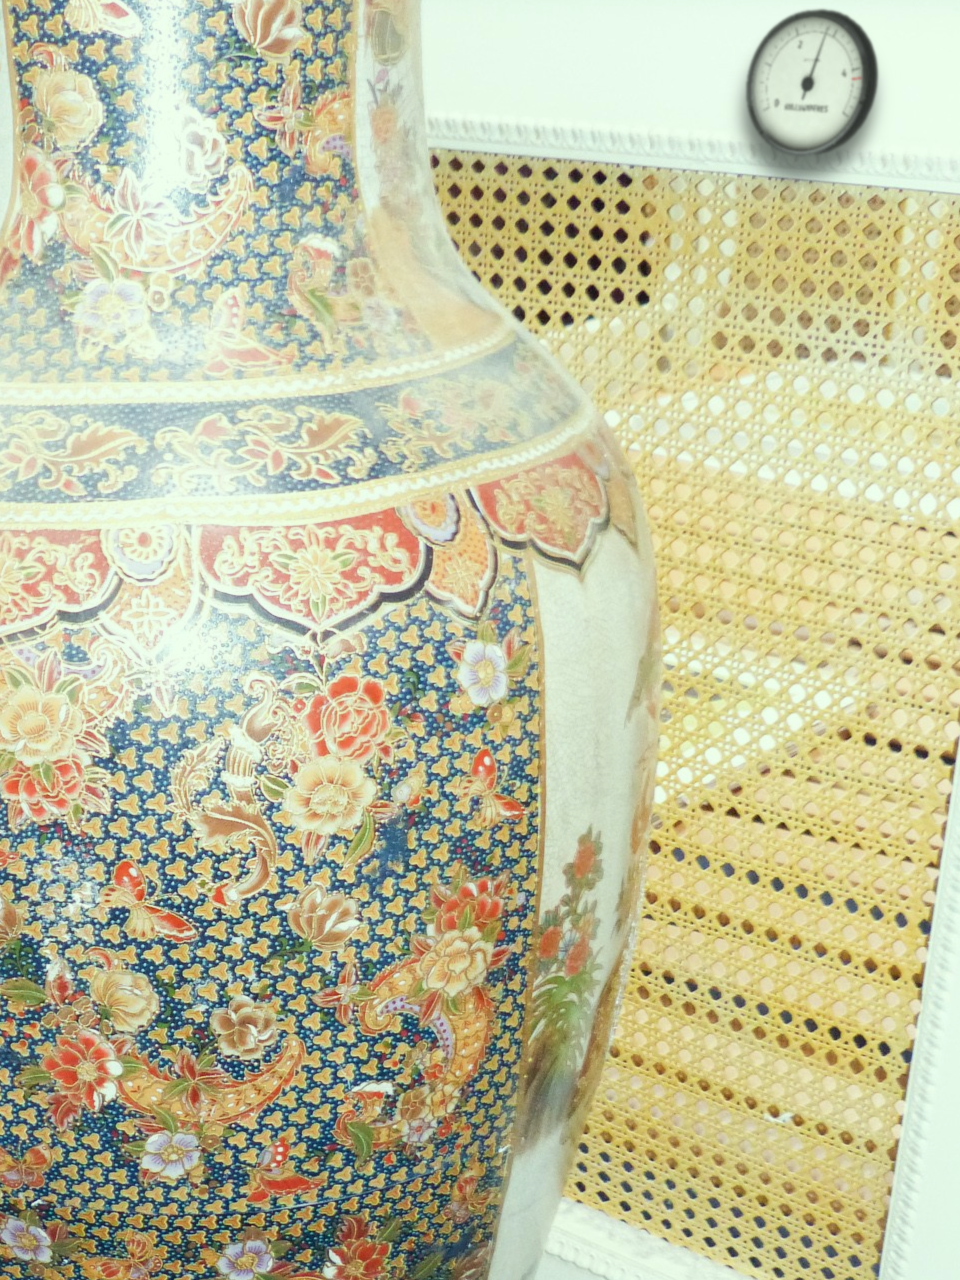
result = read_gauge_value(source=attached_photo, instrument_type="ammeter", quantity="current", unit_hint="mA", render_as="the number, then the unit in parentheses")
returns 2.8 (mA)
